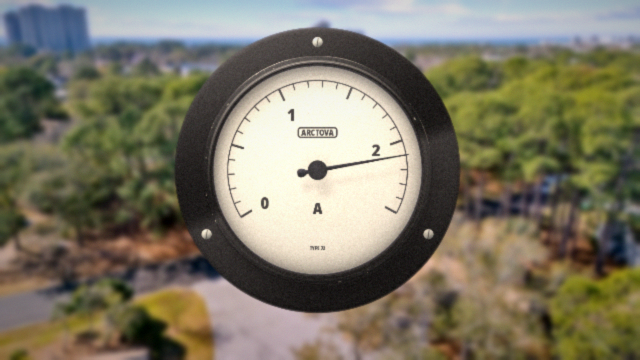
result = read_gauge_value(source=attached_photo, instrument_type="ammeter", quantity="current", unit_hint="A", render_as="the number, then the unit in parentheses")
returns 2.1 (A)
